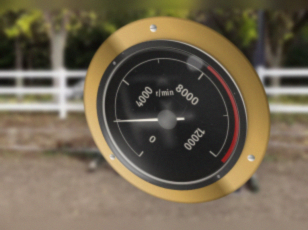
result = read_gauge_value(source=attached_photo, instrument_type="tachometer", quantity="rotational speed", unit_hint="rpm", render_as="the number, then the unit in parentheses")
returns 2000 (rpm)
